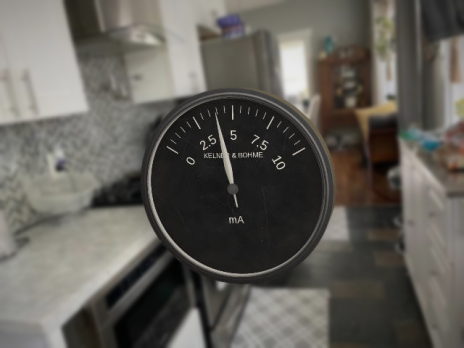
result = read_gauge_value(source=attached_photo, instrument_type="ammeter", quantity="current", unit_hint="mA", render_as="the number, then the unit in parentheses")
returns 4 (mA)
